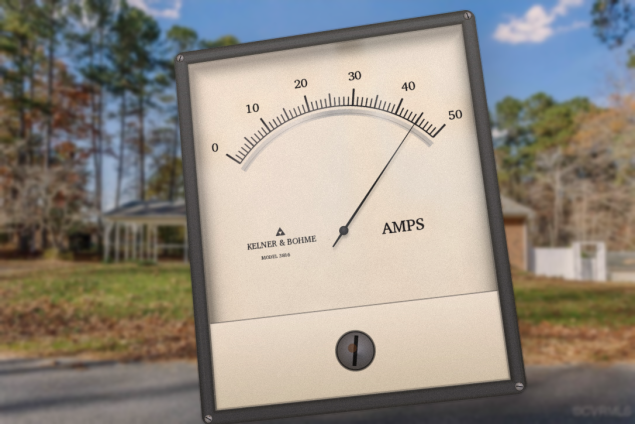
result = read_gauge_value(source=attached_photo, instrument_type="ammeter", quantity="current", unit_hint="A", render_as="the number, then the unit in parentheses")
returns 45 (A)
